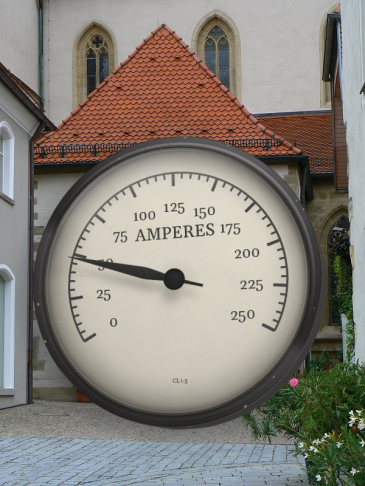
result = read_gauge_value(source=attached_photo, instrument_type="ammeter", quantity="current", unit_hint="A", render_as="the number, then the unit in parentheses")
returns 47.5 (A)
